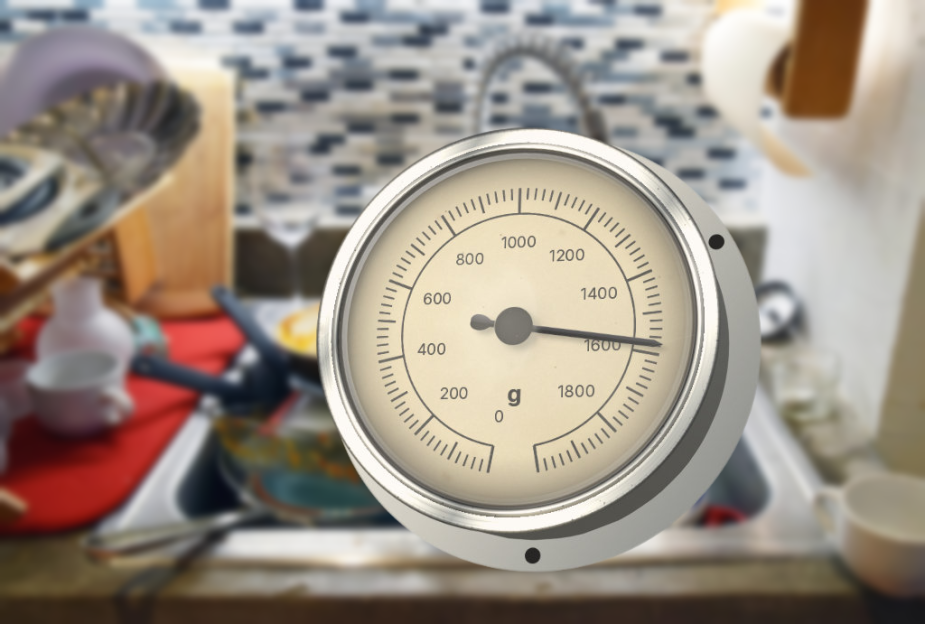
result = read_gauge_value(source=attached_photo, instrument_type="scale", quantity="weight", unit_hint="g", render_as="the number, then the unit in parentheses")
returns 1580 (g)
